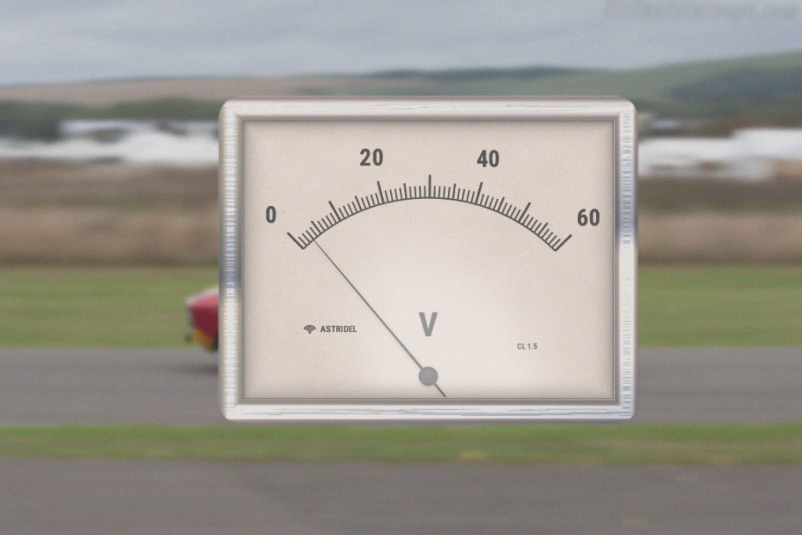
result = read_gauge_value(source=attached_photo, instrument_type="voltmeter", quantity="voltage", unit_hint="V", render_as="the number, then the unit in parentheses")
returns 3 (V)
